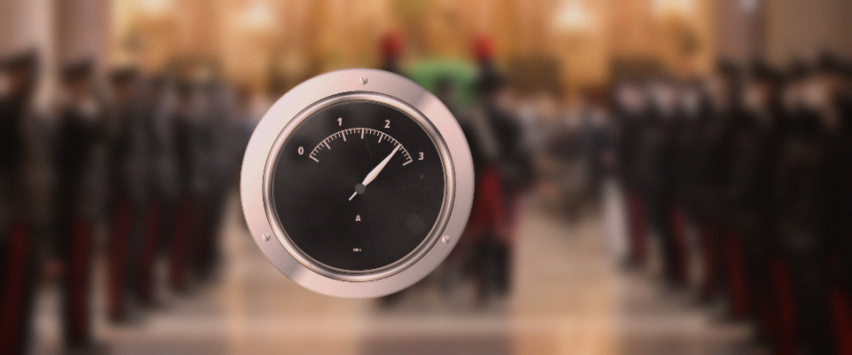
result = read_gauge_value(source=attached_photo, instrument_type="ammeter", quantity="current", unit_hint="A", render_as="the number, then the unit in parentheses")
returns 2.5 (A)
